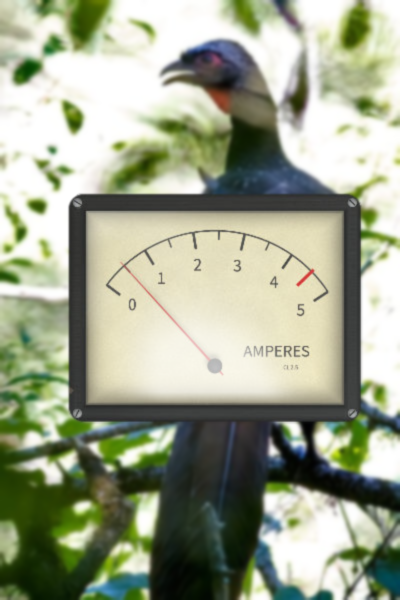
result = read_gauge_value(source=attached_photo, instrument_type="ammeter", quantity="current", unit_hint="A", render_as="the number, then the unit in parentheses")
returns 0.5 (A)
